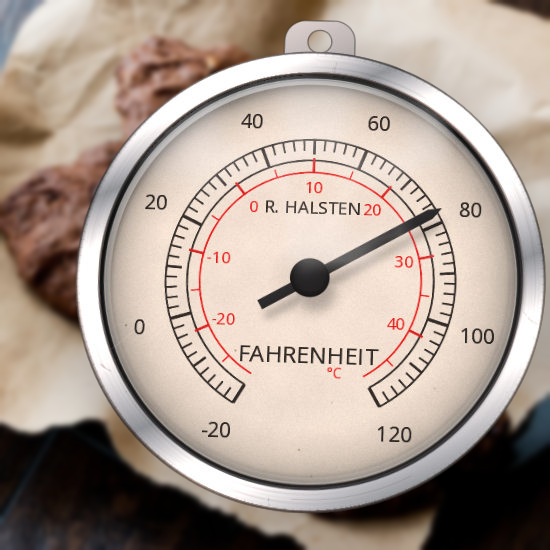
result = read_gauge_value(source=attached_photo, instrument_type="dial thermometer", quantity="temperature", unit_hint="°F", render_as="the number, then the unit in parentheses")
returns 78 (°F)
